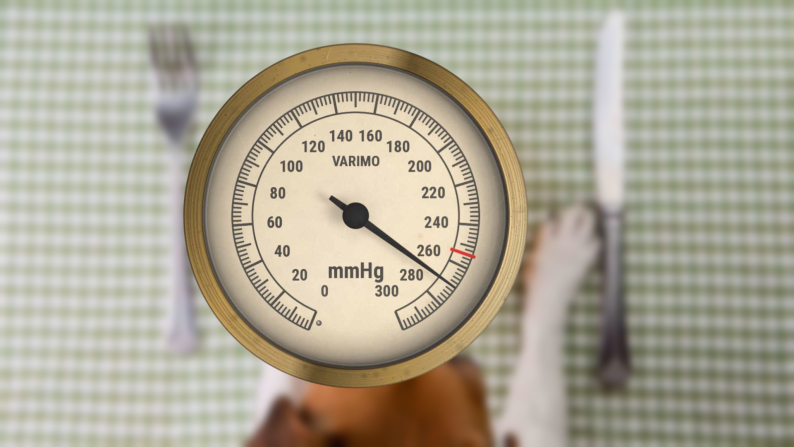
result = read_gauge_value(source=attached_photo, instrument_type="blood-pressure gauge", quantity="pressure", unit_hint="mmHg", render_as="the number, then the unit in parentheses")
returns 270 (mmHg)
